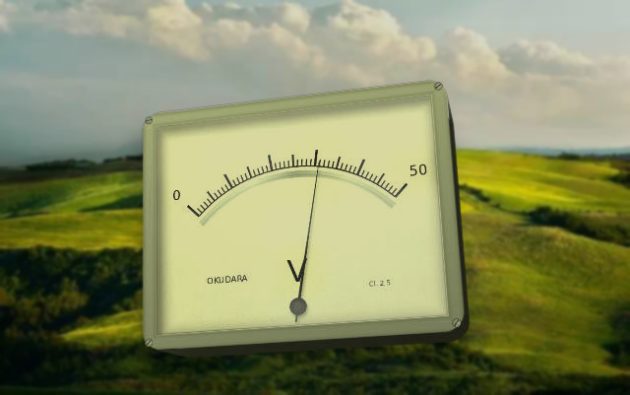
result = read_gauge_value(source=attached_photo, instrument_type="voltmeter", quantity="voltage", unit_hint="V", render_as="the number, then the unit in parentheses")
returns 31 (V)
